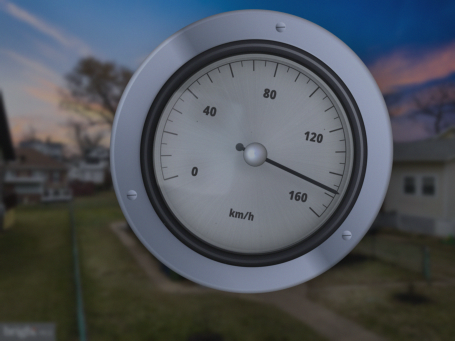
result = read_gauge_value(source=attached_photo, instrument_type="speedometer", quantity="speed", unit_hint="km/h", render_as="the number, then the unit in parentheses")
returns 147.5 (km/h)
